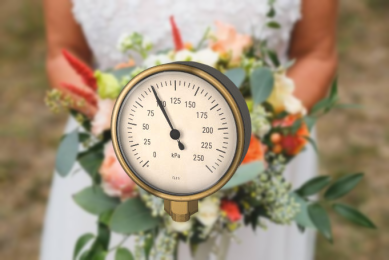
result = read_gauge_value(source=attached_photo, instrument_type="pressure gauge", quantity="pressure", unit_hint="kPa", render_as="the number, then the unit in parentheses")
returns 100 (kPa)
